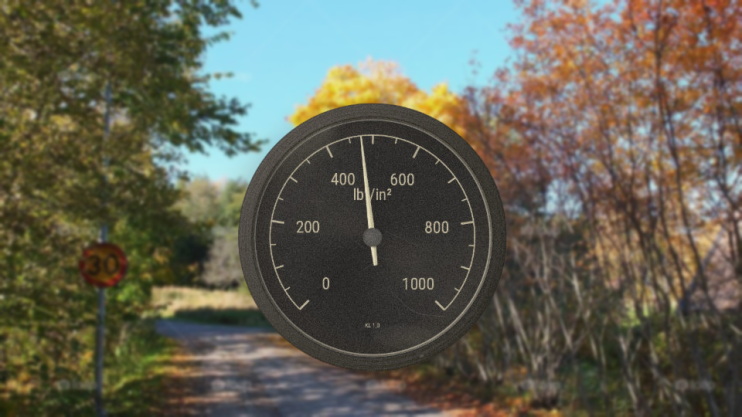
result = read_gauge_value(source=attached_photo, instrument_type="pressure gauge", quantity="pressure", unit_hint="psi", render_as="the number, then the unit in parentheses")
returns 475 (psi)
